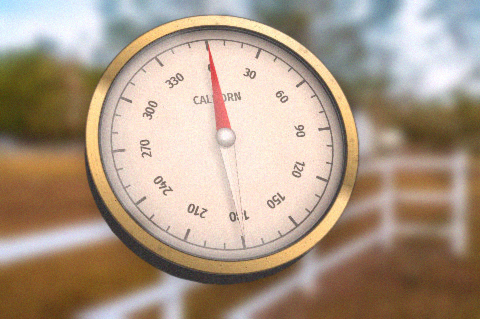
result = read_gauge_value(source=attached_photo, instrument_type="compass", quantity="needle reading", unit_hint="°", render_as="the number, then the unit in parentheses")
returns 0 (°)
